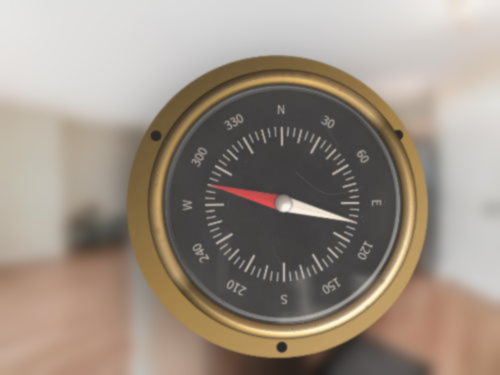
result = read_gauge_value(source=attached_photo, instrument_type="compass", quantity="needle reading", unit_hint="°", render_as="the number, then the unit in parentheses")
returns 285 (°)
